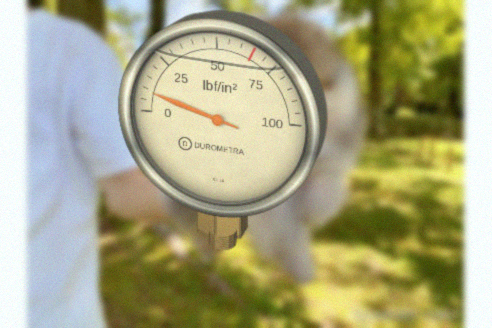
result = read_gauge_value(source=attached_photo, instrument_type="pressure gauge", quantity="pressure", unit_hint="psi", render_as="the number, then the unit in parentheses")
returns 10 (psi)
